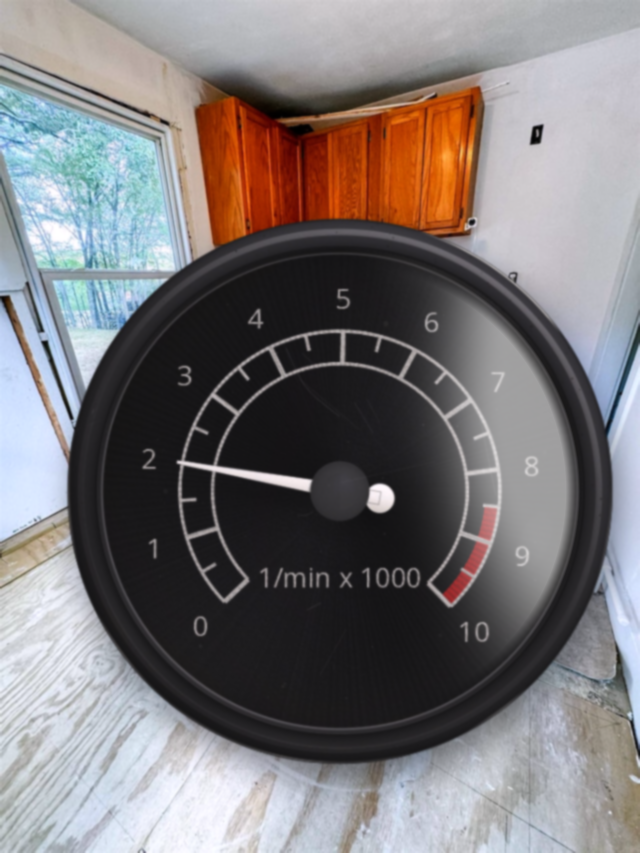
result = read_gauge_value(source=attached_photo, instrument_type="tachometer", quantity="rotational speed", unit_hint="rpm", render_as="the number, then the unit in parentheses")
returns 2000 (rpm)
